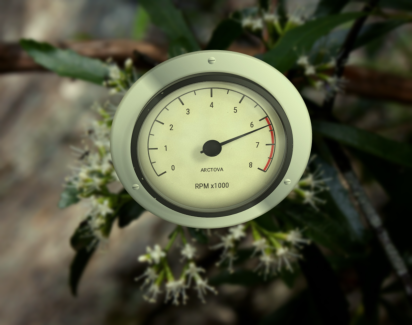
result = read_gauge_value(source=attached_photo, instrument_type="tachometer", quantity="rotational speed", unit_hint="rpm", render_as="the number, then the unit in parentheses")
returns 6250 (rpm)
